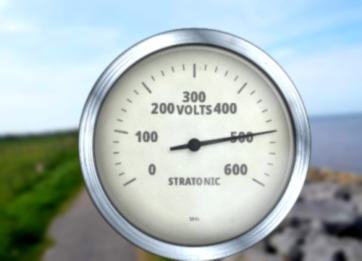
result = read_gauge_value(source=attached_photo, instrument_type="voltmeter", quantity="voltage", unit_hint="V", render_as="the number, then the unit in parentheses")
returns 500 (V)
